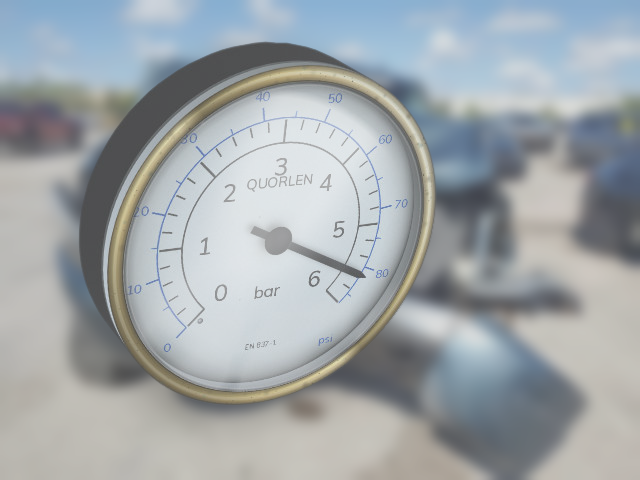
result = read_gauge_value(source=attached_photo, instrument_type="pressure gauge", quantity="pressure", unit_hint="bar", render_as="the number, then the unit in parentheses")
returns 5.6 (bar)
